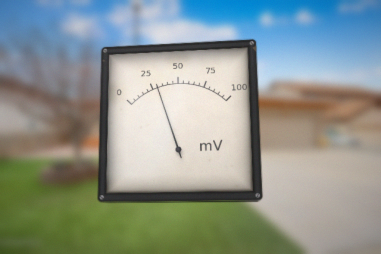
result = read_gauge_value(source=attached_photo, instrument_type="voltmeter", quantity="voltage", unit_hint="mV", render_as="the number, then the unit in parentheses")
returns 30 (mV)
